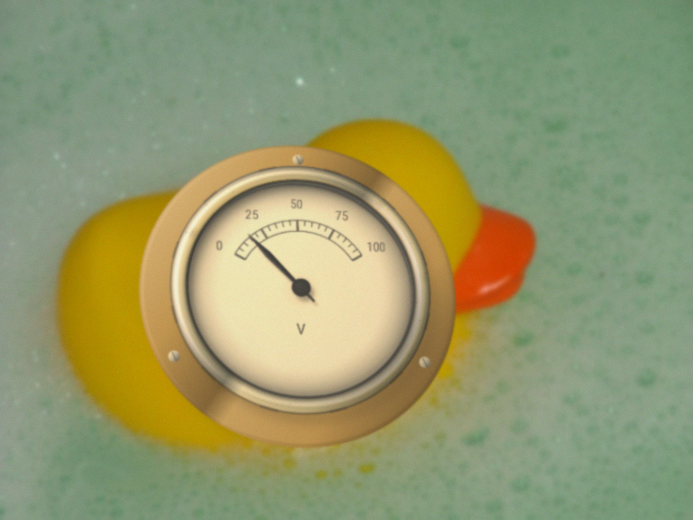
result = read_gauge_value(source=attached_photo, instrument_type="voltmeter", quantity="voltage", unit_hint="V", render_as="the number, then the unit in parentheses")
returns 15 (V)
